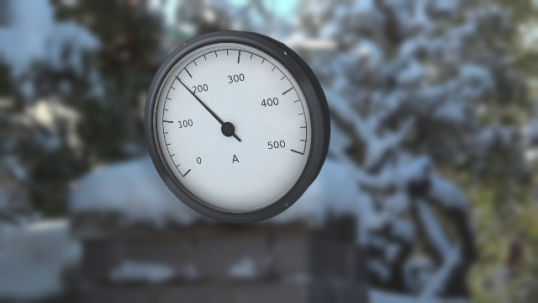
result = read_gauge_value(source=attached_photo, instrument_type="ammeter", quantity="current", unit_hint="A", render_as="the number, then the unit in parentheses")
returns 180 (A)
